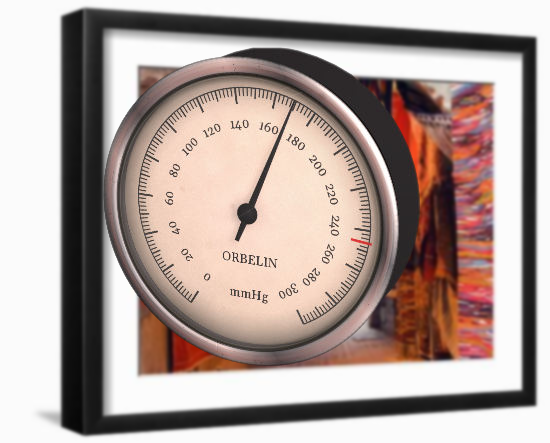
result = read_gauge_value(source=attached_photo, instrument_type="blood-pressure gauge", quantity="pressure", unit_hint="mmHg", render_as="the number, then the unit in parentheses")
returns 170 (mmHg)
